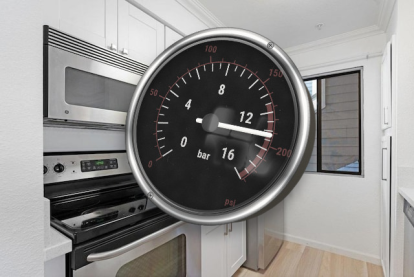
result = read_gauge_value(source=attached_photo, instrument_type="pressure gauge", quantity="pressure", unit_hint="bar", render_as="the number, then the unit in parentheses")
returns 13.25 (bar)
